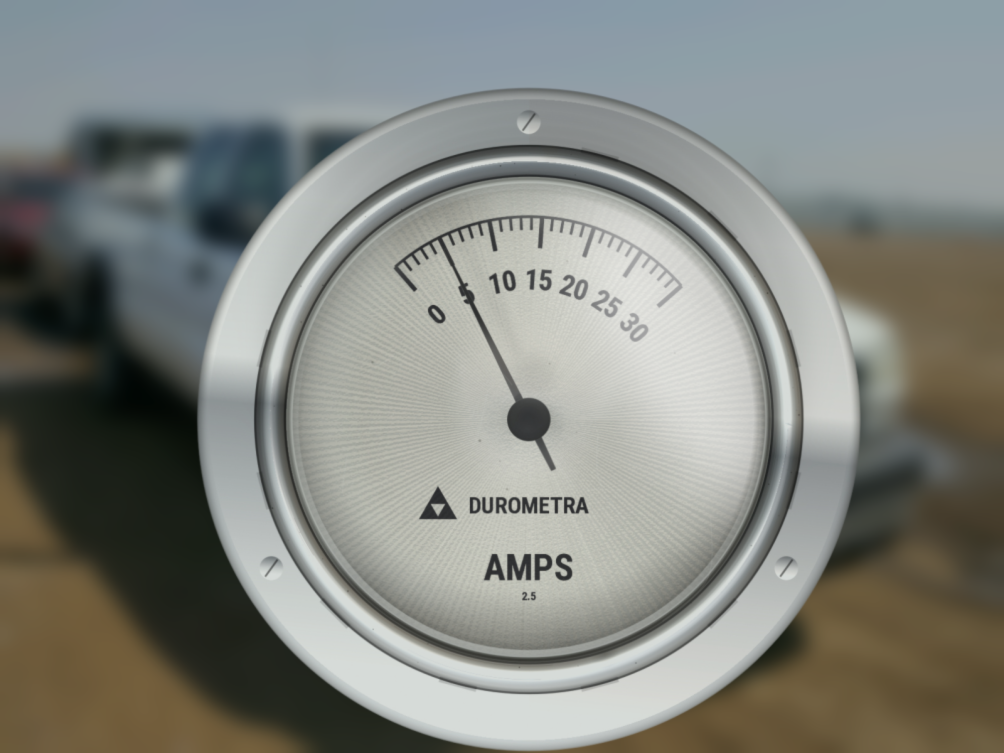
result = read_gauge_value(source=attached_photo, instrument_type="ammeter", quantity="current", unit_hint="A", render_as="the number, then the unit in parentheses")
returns 5 (A)
